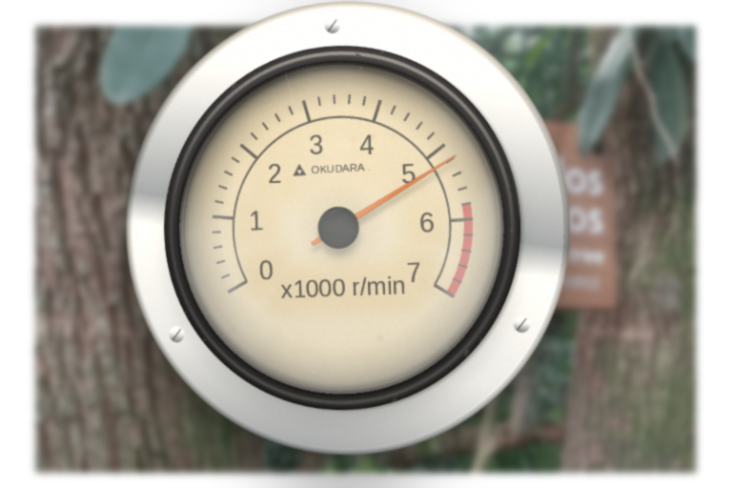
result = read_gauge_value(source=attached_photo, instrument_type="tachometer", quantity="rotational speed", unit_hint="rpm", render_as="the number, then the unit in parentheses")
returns 5200 (rpm)
